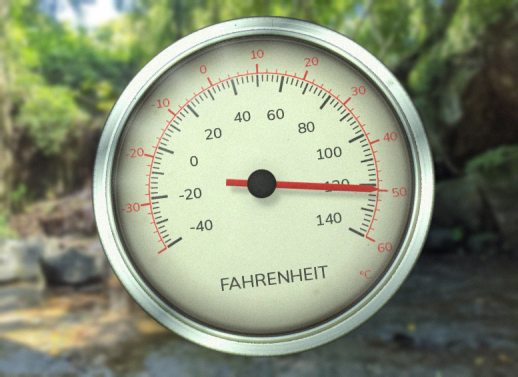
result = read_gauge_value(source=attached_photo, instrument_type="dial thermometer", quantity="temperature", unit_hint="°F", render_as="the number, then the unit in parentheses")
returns 122 (°F)
